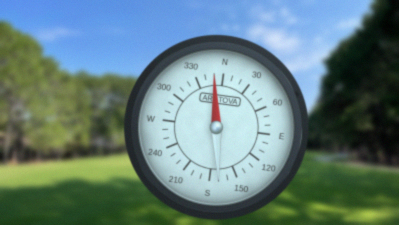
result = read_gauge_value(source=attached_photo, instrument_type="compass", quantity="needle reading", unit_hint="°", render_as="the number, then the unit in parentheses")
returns 350 (°)
